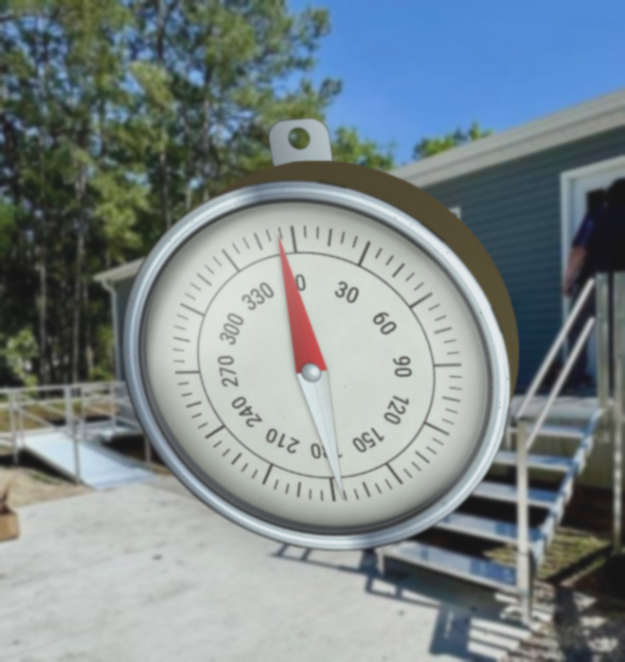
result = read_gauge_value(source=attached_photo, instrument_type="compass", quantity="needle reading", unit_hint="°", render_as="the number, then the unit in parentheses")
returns 355 (°)
